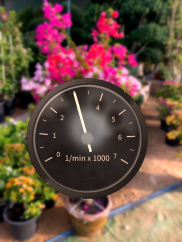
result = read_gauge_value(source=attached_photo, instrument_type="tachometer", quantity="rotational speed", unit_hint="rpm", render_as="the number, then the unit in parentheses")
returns 3000 (rpm)
